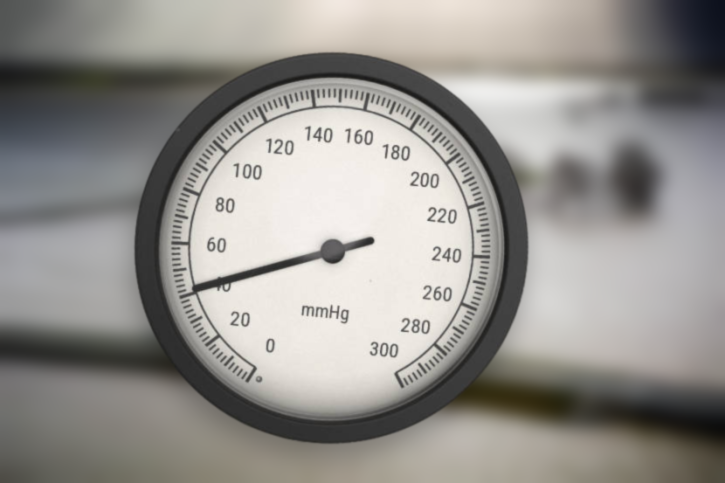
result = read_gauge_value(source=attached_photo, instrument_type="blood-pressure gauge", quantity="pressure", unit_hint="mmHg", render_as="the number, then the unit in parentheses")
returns 42 (mmHg)
